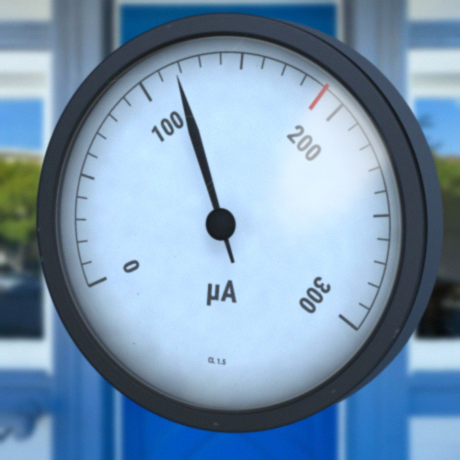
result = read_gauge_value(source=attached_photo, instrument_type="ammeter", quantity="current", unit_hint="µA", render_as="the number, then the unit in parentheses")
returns 120 (µA)
